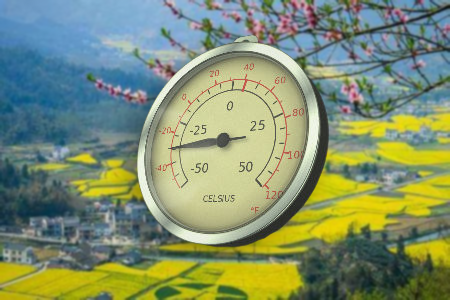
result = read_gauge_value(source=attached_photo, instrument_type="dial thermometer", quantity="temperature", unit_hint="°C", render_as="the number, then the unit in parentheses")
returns -35 (°C)
